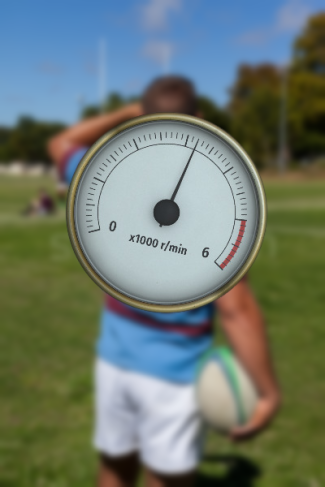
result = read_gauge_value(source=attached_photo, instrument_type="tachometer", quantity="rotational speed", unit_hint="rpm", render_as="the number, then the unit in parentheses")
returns 3200 (rpm)
